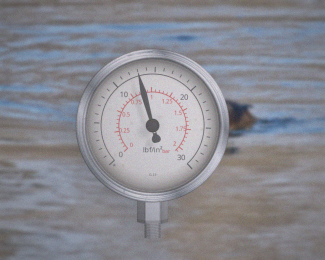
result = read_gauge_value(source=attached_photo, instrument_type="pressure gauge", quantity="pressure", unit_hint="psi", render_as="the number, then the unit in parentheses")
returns 13 (psi)
